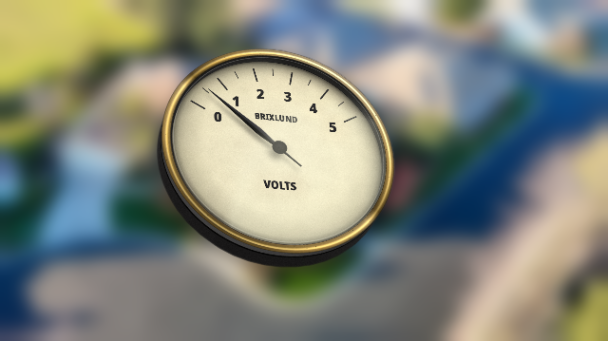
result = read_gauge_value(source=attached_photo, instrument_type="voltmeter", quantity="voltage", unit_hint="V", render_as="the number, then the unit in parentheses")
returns 0.5 (V)
